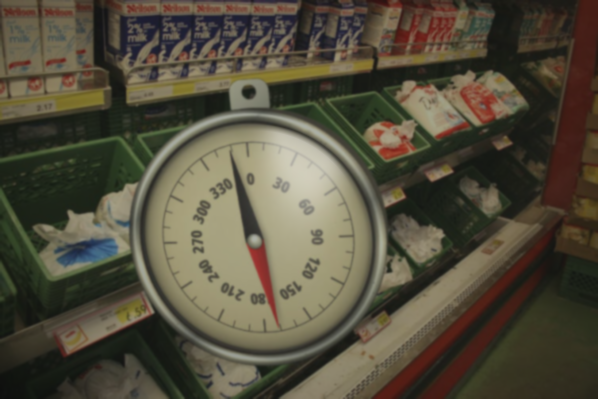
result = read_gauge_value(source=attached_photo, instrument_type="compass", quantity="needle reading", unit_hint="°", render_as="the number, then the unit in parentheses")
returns 170 (°)
